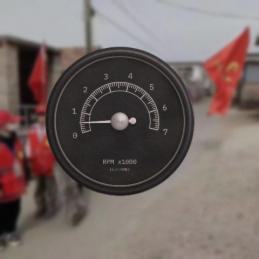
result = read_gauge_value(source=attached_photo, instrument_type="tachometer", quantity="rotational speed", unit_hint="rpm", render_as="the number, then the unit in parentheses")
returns 500 (rpm)
